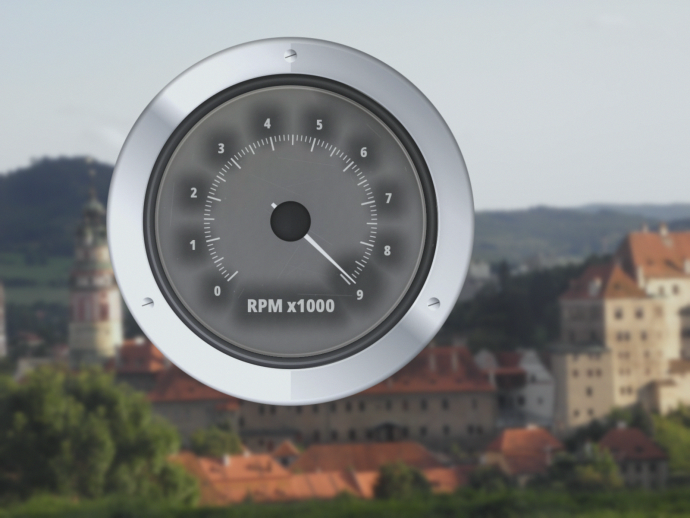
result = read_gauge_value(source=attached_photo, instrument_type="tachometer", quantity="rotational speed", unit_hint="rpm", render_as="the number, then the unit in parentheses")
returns 8900 (rpm)
